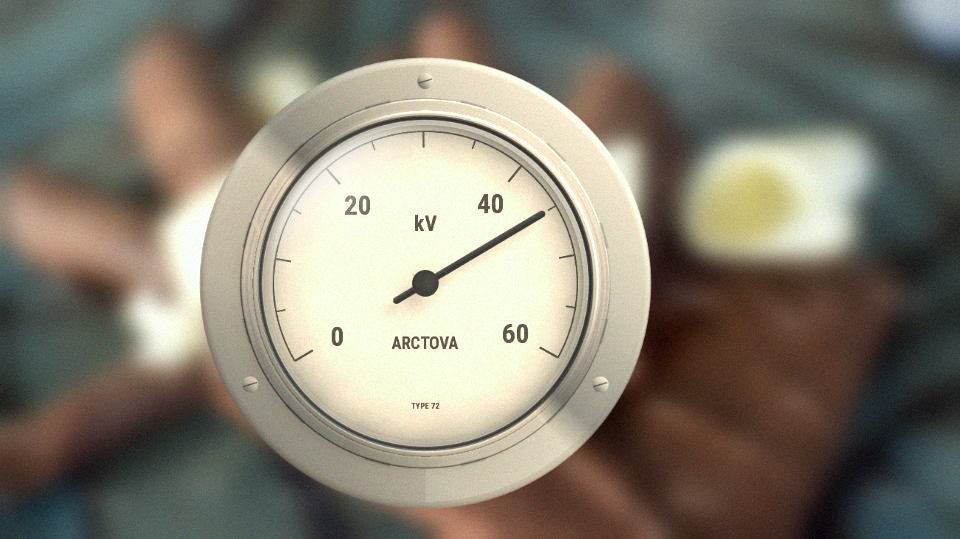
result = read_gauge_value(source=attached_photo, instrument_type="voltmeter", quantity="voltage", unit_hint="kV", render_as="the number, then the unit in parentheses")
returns 45 (kV)
